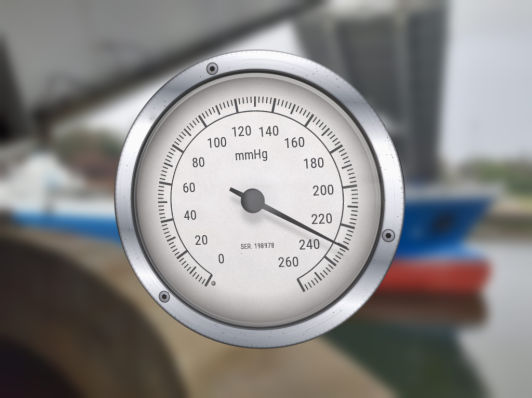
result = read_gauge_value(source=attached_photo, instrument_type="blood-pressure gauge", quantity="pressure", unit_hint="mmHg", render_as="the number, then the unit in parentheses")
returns 230 (mmHg)
